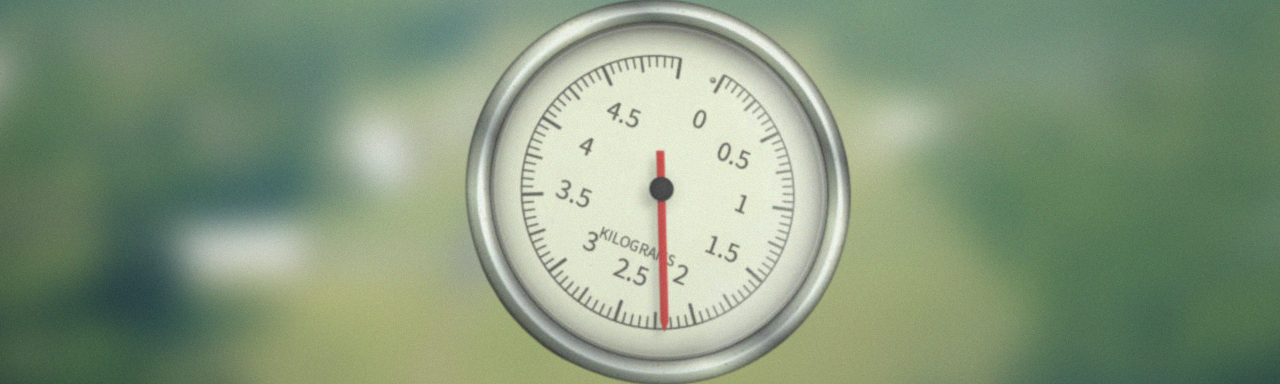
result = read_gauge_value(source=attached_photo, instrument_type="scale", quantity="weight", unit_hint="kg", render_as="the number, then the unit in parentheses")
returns 2.2 (kg)
